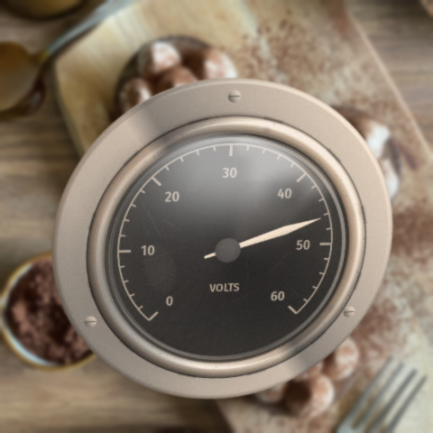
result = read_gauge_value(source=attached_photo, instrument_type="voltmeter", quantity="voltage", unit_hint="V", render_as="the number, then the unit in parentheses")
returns 46 (V)
